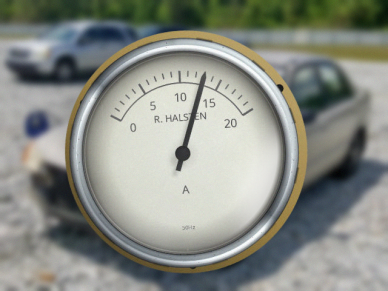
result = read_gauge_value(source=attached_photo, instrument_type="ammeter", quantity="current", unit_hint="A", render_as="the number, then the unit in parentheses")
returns 13 (A)
